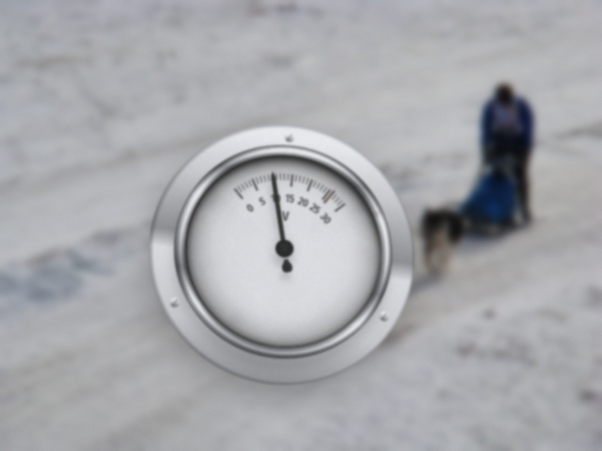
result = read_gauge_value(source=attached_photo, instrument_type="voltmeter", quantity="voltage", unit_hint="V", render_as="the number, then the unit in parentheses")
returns 10 (V)
